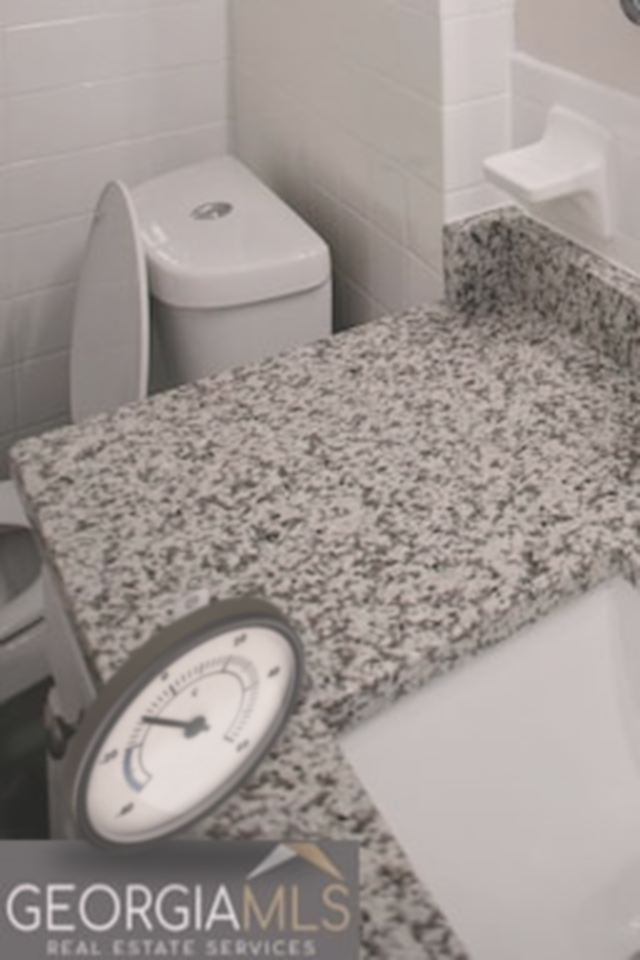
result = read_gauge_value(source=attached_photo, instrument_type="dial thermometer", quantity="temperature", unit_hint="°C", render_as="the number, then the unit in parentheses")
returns -10 (°C)
